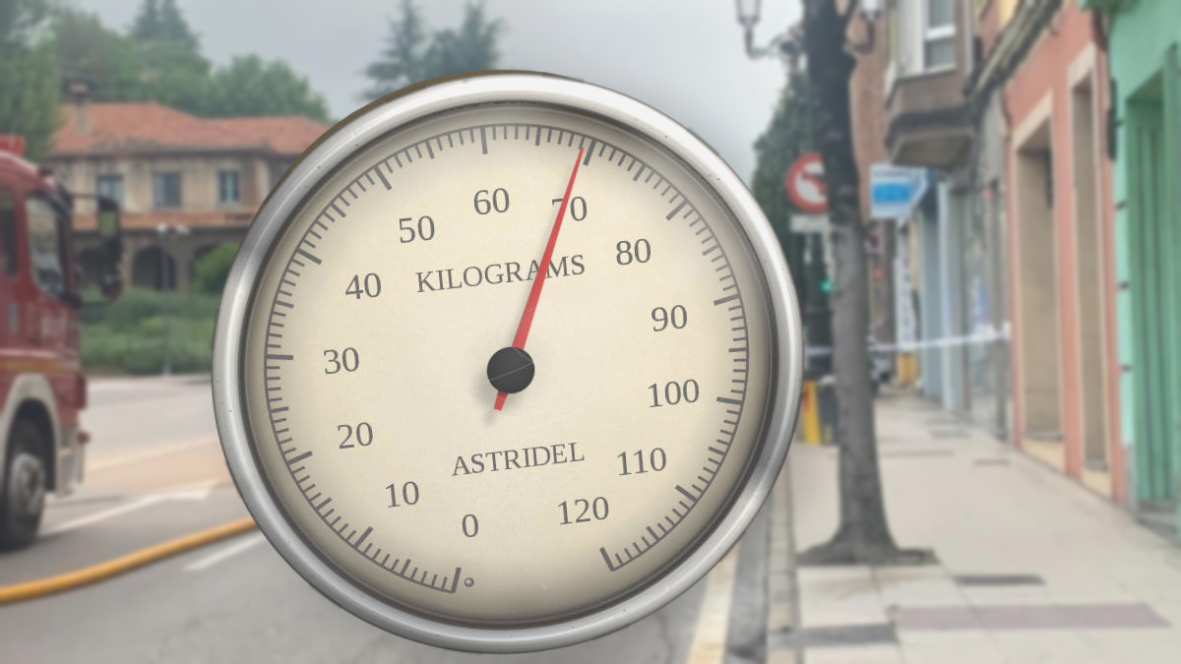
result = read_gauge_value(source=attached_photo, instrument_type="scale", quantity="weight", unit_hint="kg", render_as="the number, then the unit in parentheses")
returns 69 (kg)
